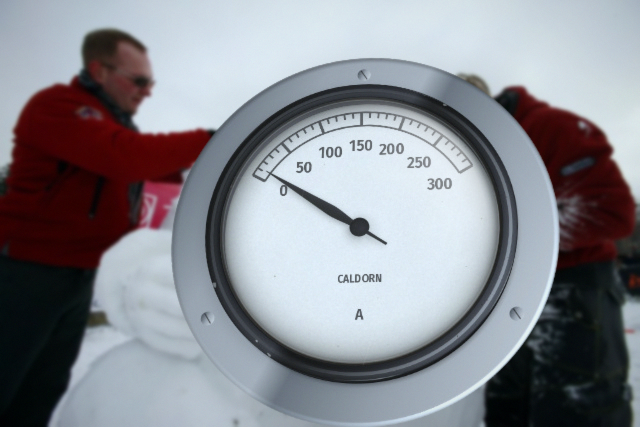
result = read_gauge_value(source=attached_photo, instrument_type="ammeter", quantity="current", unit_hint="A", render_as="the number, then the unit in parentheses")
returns 10 (A)
